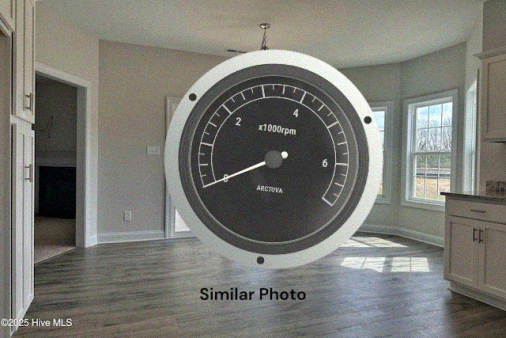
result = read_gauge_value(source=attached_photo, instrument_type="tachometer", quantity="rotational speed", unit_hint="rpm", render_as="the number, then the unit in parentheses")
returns 0 (rpm)
